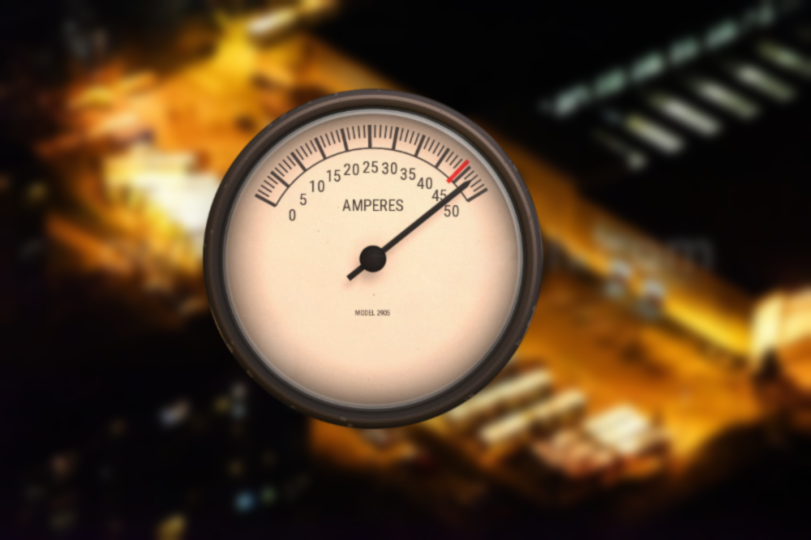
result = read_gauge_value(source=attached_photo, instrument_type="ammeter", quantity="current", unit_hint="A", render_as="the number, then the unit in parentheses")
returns 47 (A)
